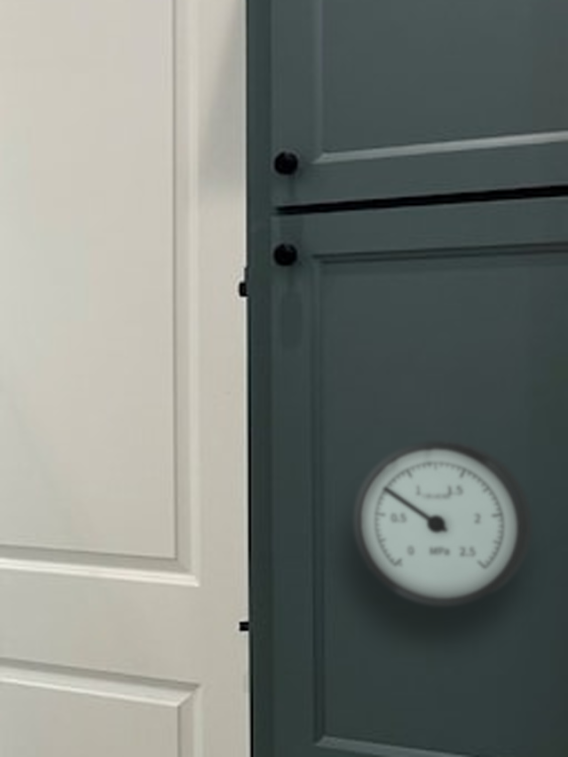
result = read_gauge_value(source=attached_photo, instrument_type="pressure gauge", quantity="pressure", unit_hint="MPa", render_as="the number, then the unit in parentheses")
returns 0.75 (MPa)
